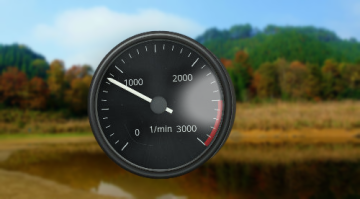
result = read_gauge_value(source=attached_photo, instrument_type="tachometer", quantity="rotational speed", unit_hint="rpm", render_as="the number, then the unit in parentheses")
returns 850 (rpm)
